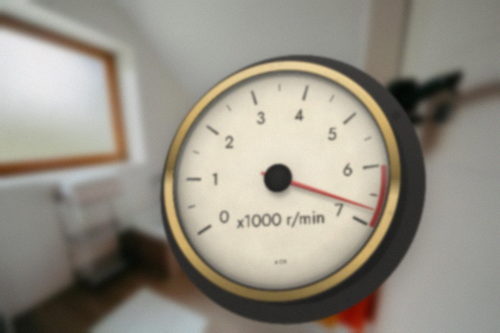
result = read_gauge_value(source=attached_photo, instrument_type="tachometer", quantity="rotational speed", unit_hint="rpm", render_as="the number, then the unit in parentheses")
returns 6750 (rpm)
